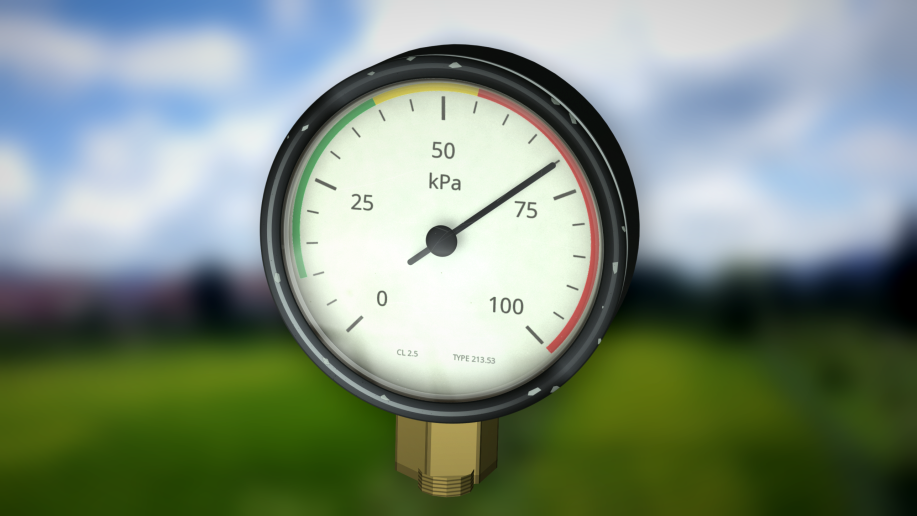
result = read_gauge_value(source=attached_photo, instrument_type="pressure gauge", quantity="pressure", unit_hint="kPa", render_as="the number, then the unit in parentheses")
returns 70 (kPa)
